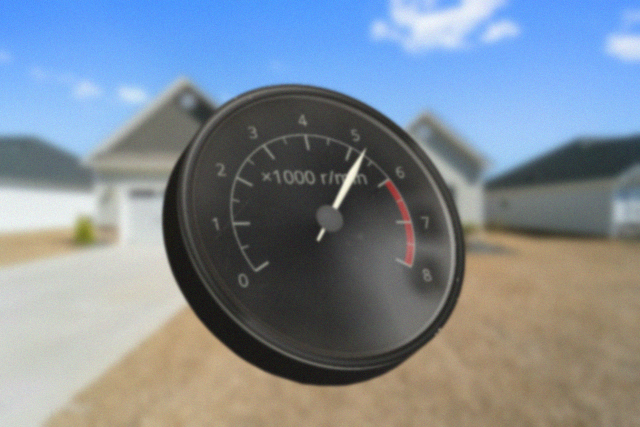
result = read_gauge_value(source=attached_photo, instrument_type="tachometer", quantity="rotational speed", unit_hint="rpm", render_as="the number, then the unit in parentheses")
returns 5250 (rpm)
